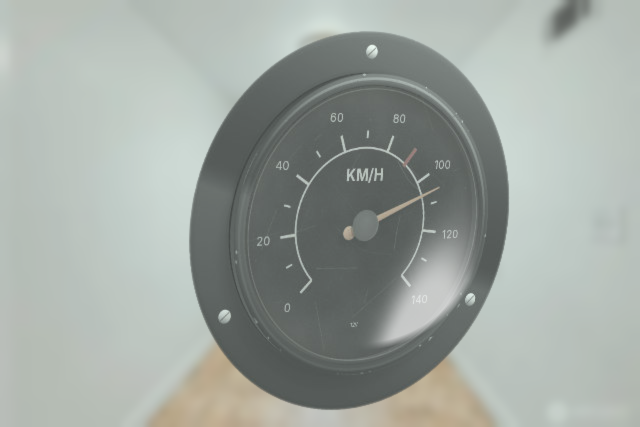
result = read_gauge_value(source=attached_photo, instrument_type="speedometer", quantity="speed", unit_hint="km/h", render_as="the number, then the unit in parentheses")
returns 105 (km/h)
